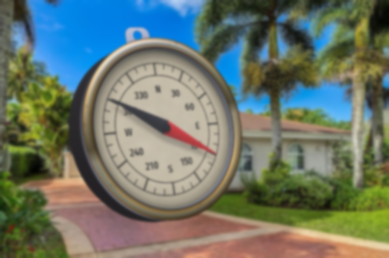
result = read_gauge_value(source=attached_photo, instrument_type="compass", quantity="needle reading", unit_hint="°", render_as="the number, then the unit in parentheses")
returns 120 (°)
